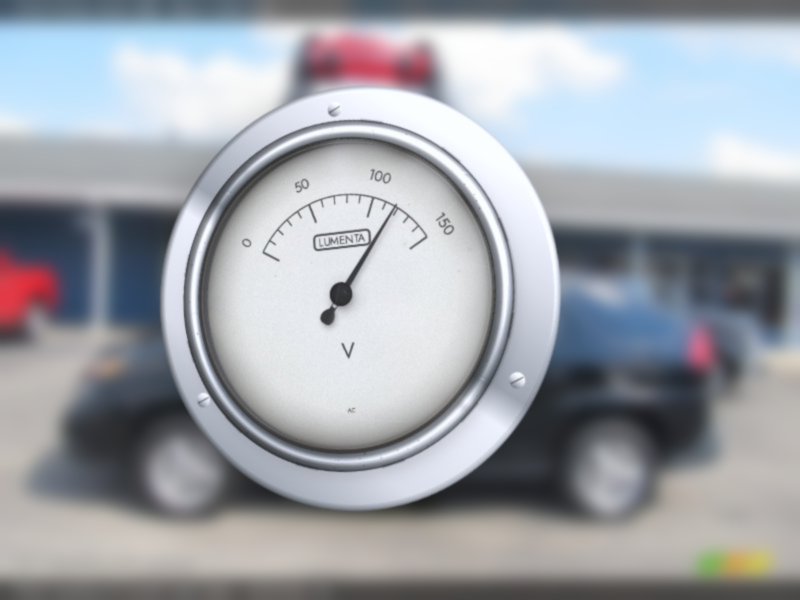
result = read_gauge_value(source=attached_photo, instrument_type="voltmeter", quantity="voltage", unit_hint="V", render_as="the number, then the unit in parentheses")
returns 120 (V)
